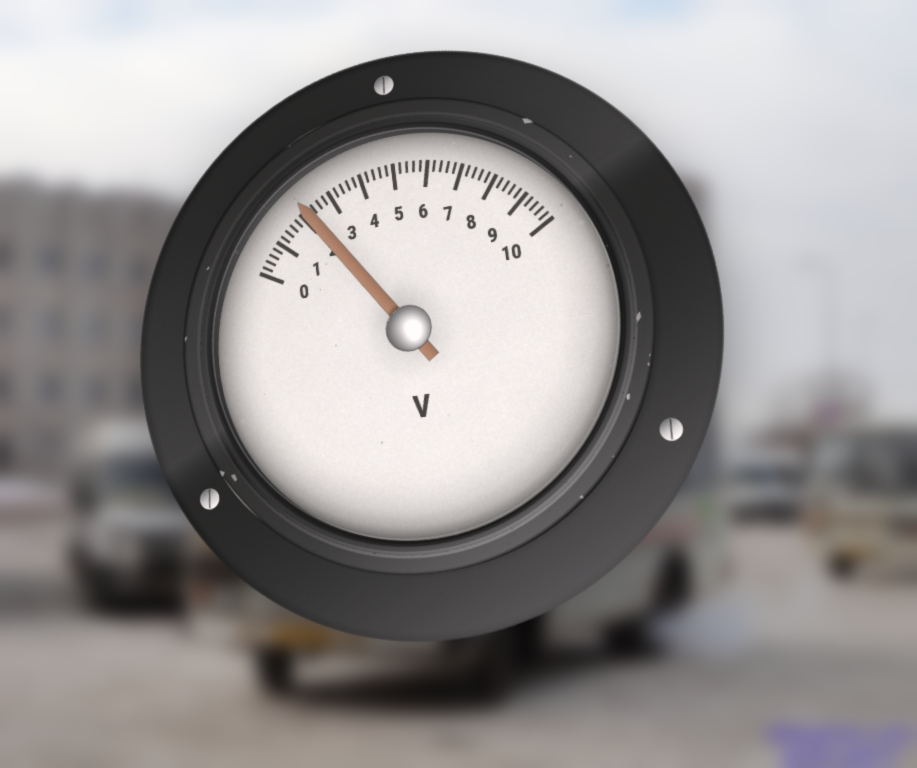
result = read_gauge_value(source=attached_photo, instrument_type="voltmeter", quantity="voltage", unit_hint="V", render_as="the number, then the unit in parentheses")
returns 2.2 (V)
